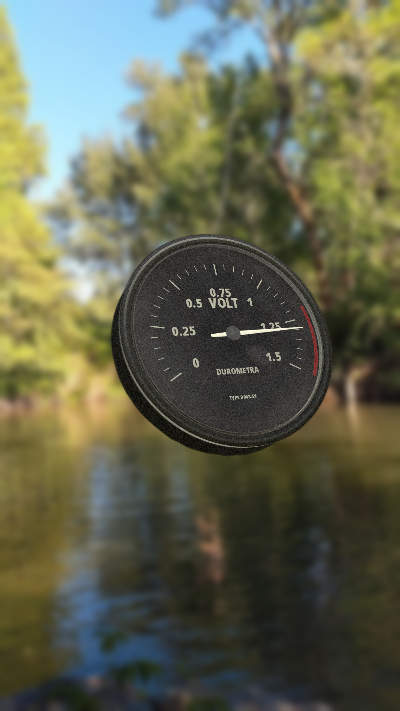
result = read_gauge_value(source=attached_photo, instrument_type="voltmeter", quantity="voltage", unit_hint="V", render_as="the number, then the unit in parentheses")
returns 1.3 (V)
